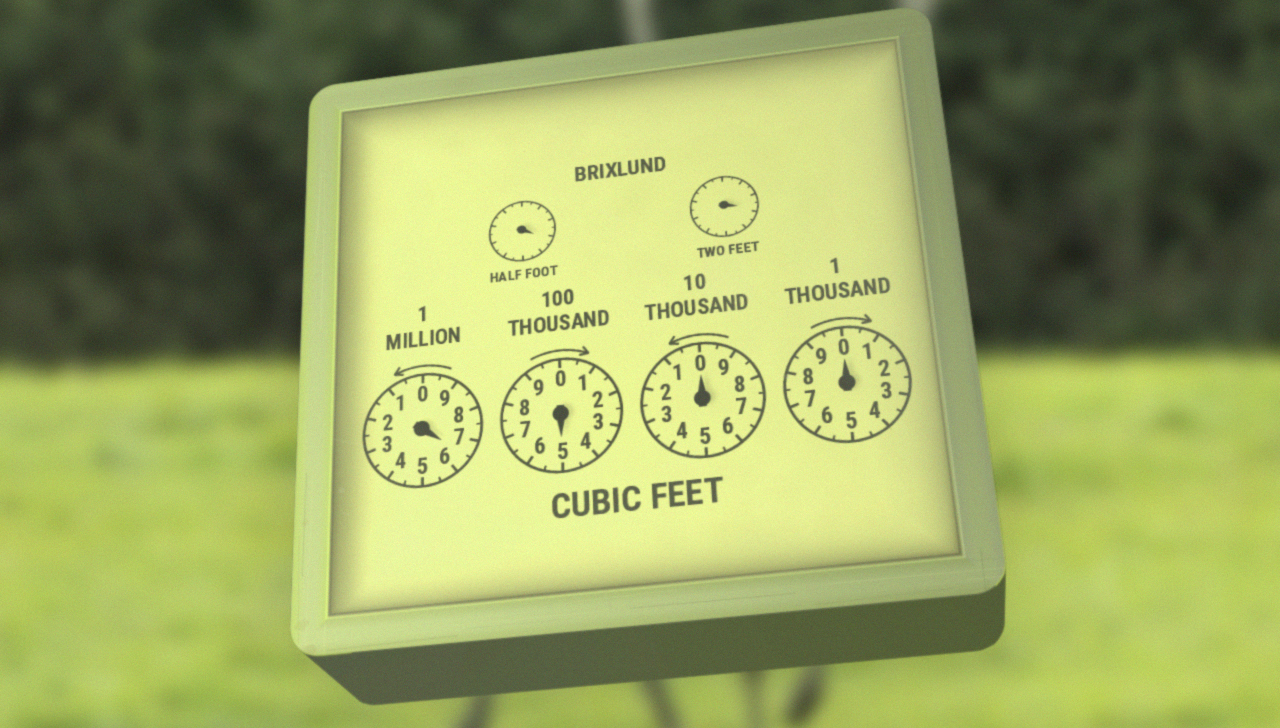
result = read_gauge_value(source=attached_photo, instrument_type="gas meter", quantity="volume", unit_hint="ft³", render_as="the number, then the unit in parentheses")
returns 650000 (ft³)
